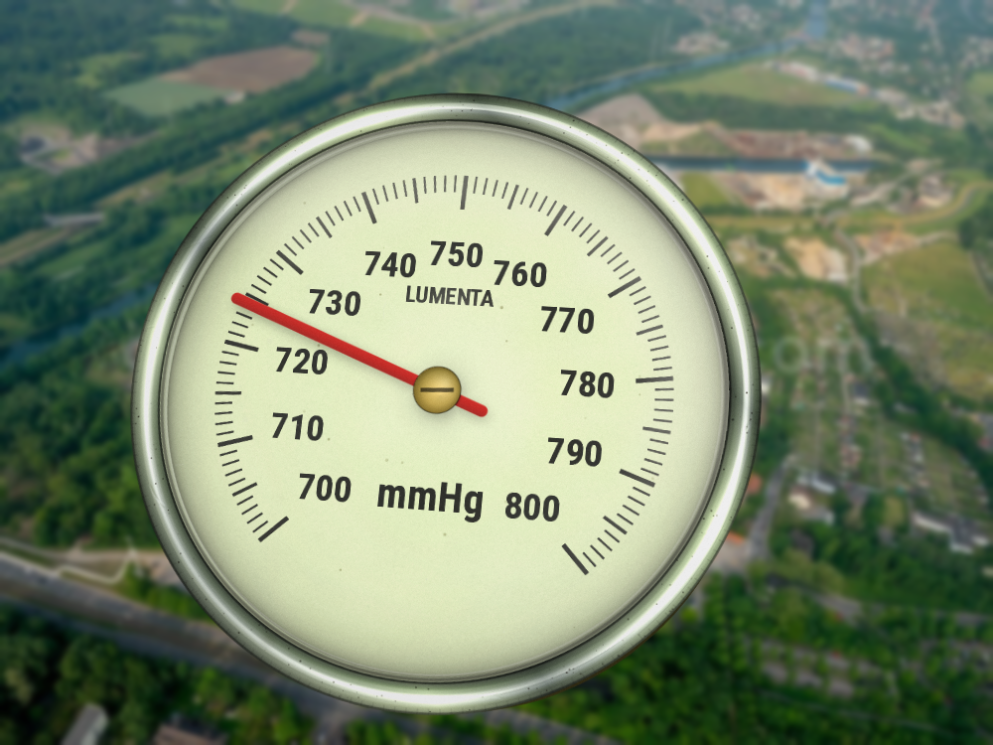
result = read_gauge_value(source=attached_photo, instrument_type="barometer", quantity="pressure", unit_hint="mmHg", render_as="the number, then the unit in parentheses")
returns 724 (mmHg)
